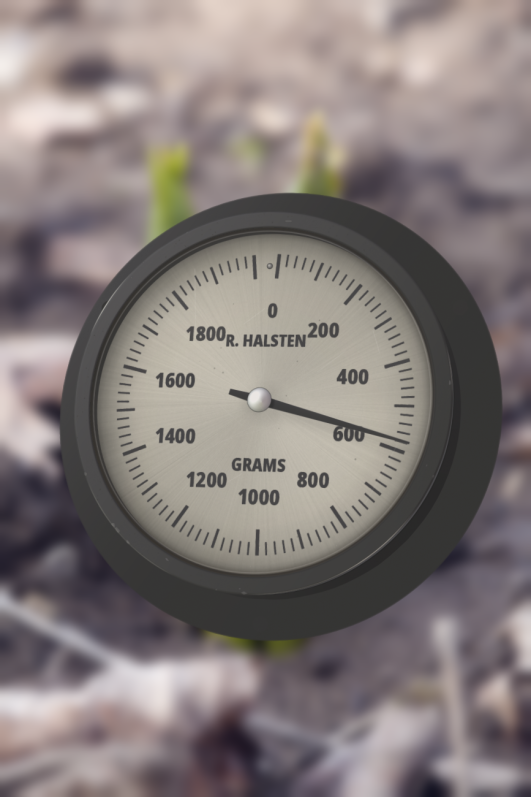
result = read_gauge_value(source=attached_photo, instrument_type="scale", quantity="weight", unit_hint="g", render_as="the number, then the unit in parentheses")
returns 580 (g)
